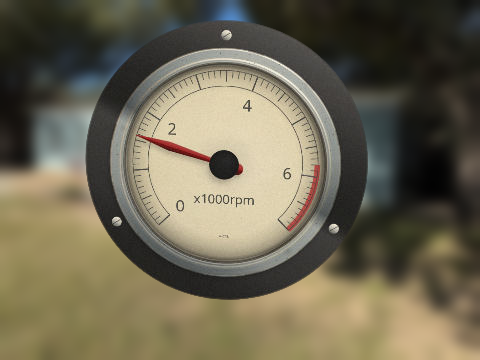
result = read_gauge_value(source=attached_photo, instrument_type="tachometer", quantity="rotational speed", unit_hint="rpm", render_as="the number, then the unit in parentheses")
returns 1600 (rpm)
